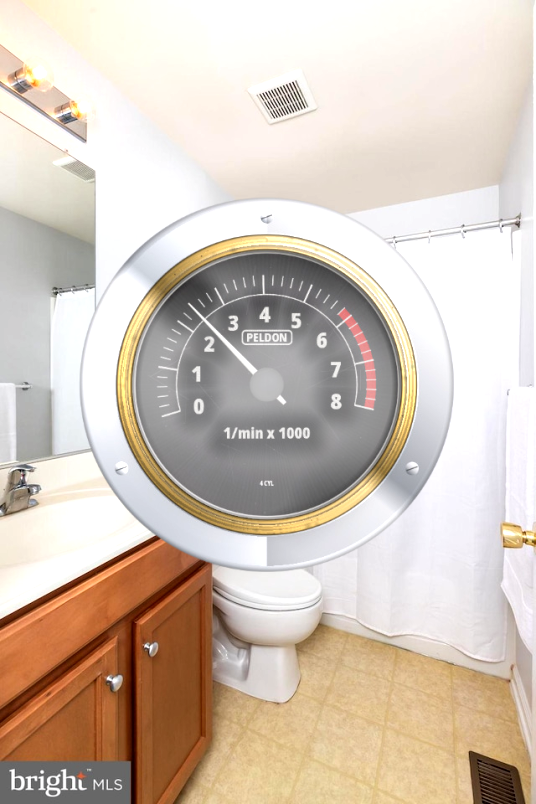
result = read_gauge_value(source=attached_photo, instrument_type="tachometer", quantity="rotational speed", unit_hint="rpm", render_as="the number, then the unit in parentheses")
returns 2400 (rpm)
